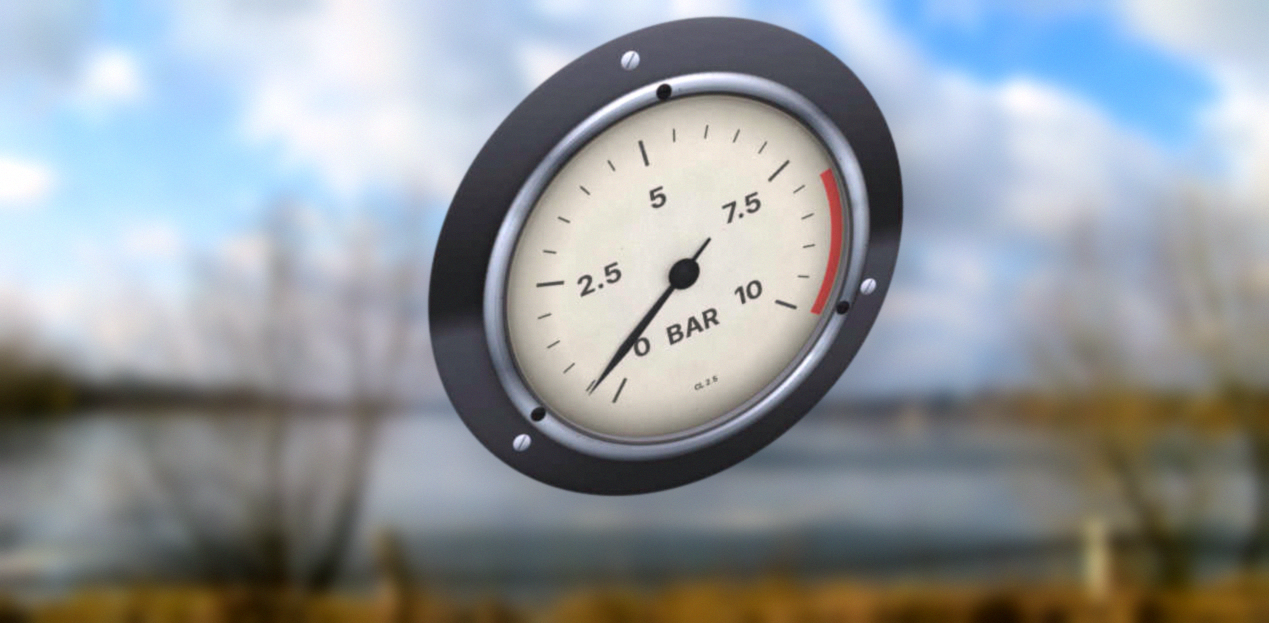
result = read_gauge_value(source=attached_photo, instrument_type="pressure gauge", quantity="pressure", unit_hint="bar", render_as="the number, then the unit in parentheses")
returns 0.5 (bar)
